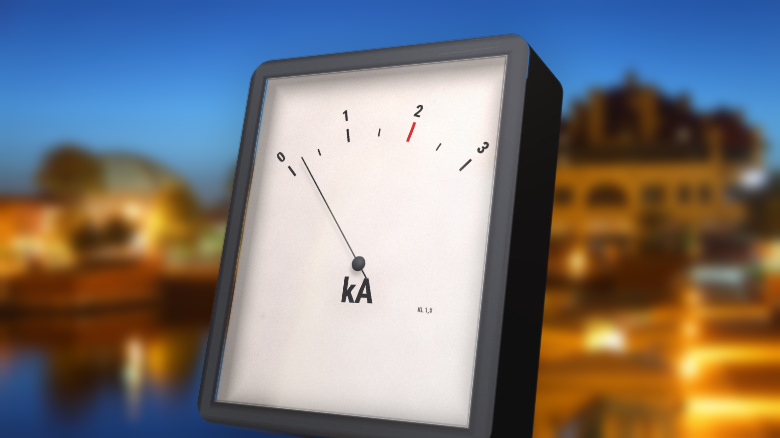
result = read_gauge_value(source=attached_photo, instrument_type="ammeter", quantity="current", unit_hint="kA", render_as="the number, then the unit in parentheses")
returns 0.25 (kA)
